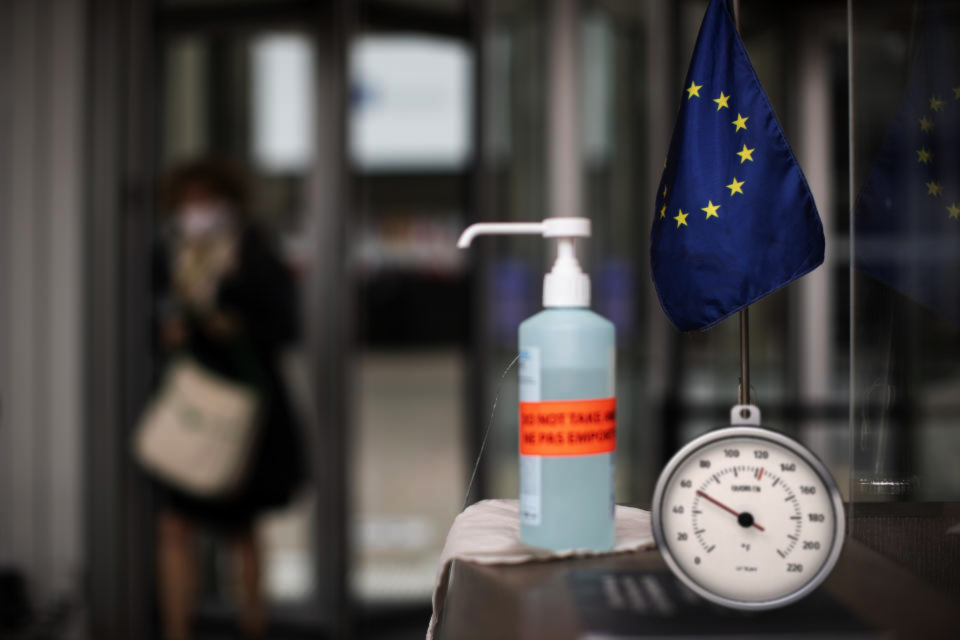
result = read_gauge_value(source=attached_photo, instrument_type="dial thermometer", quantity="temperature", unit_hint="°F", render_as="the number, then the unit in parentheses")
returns 60 (°F)
